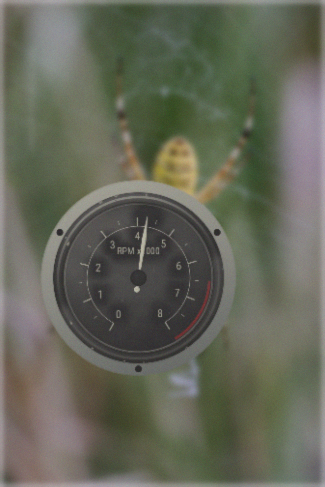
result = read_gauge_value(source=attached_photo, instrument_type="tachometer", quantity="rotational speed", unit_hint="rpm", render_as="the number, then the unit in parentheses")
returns 4250 (rpm)
